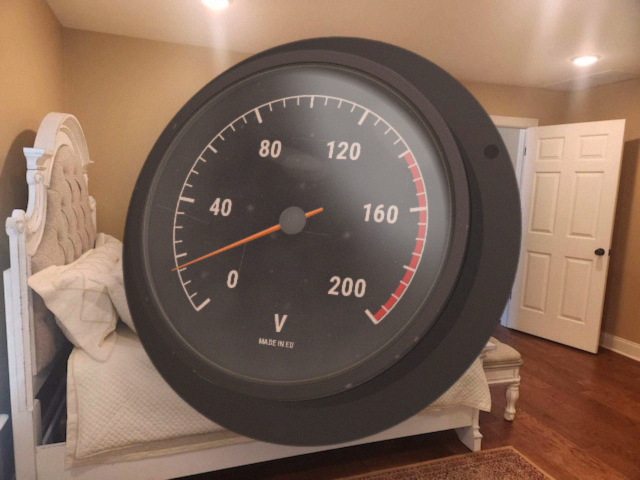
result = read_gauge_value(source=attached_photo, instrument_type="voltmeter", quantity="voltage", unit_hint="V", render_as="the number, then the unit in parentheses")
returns 15 (V)
